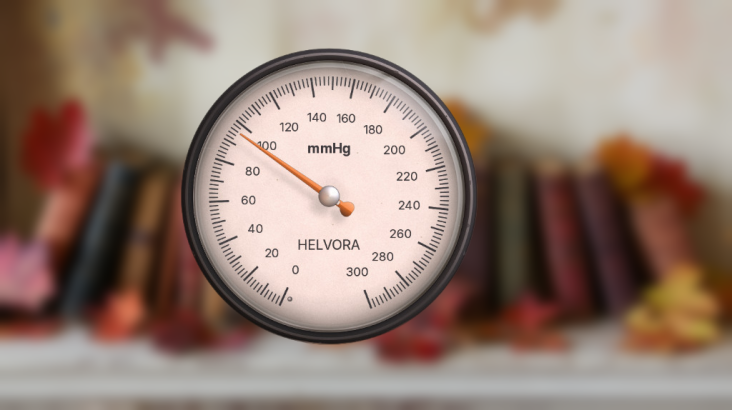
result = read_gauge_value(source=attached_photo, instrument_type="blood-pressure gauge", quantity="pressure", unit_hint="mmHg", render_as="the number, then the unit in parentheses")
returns 96 (mmHg)
